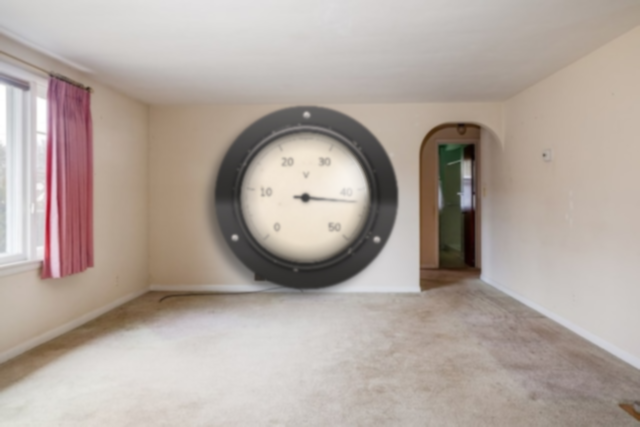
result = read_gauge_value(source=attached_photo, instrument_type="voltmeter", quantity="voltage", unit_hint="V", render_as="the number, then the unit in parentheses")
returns 42.5 (V)
